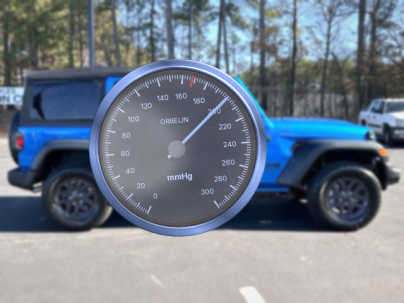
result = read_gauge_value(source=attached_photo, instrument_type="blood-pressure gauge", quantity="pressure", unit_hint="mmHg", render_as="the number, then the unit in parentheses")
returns 200 (mmHg)
